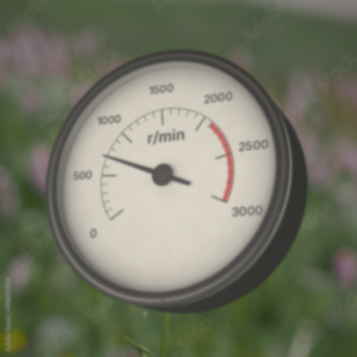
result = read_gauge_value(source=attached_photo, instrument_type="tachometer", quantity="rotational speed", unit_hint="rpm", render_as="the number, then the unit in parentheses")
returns 700 (rpm)
